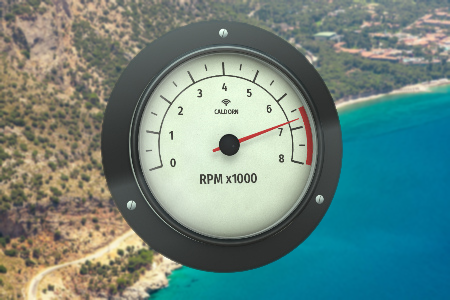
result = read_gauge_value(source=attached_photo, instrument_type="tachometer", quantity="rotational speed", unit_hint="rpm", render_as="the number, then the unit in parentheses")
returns 6750 (rpm)
